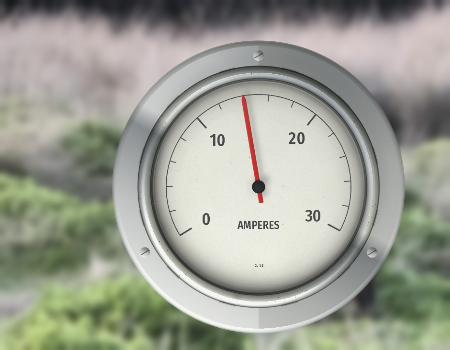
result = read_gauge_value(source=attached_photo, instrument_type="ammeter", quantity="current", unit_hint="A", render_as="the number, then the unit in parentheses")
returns 14 (A)
